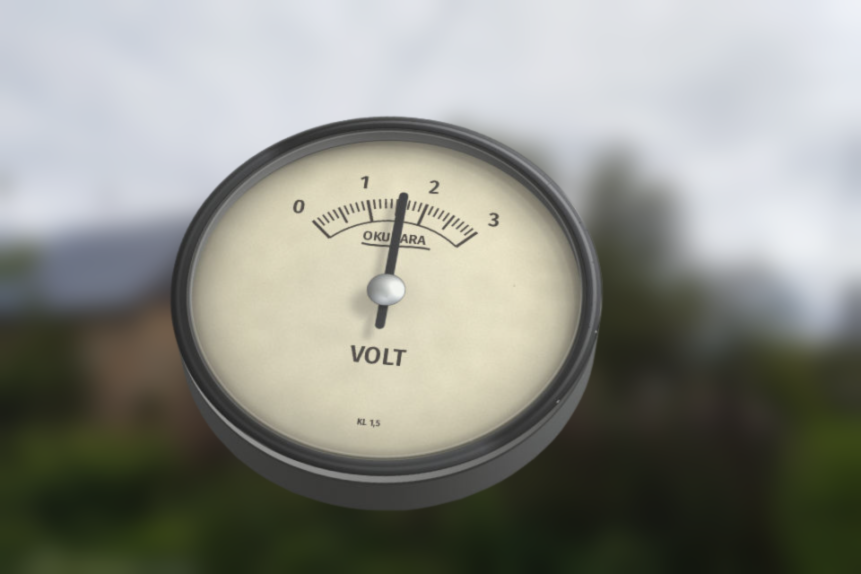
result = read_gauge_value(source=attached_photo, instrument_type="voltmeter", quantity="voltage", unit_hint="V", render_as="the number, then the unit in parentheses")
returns 1.6 (V)
